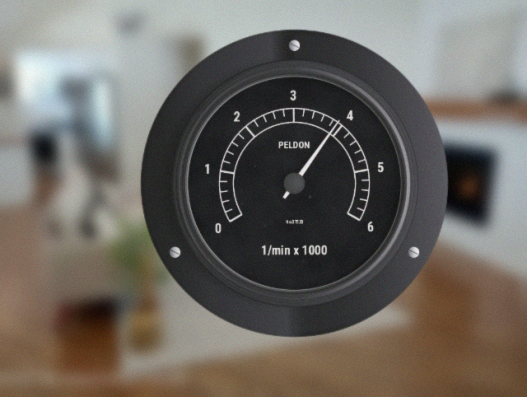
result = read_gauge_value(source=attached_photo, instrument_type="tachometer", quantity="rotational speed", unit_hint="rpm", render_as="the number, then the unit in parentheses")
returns 3900 (rpm)
